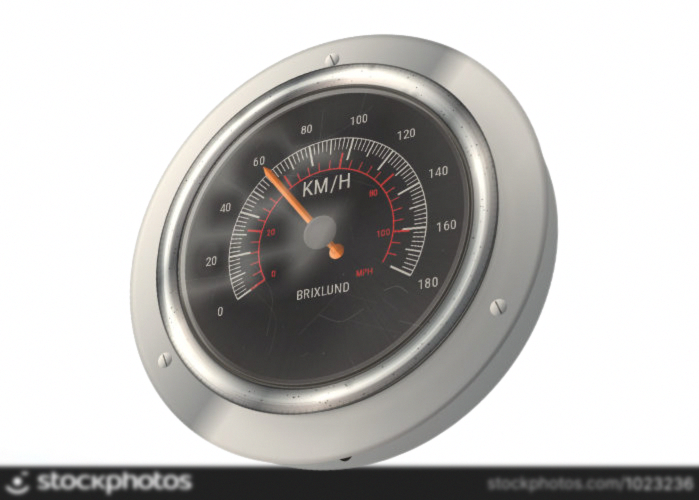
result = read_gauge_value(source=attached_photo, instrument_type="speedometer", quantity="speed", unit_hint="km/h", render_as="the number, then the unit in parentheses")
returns 60 (km/h)
